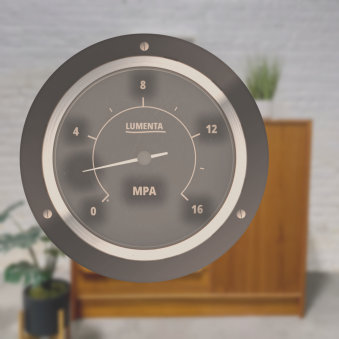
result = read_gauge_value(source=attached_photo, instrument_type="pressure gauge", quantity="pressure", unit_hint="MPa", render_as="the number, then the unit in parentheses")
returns 2 (MPa)
